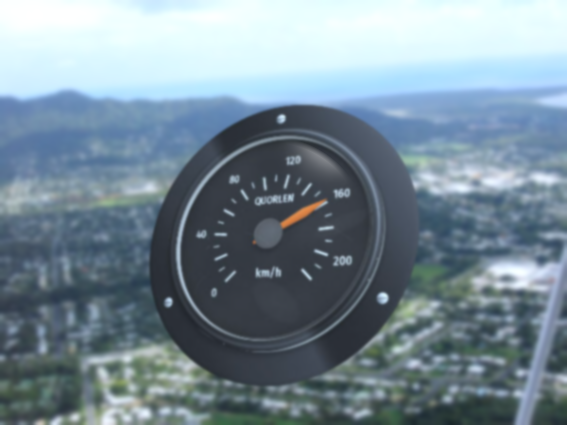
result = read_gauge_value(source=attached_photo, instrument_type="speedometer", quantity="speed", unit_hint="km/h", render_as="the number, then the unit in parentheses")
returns 160 (km/h)
